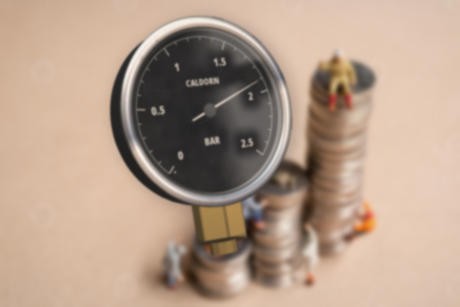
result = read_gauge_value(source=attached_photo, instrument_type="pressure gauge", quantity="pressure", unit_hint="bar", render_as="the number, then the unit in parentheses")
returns 1.9 (bar)
